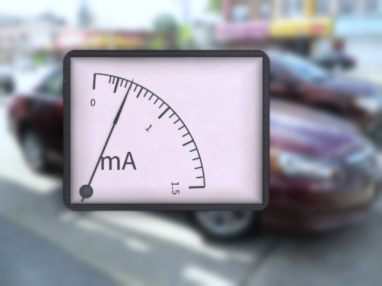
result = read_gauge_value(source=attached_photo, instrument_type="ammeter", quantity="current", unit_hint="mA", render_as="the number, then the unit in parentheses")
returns 0.65 (mA)
